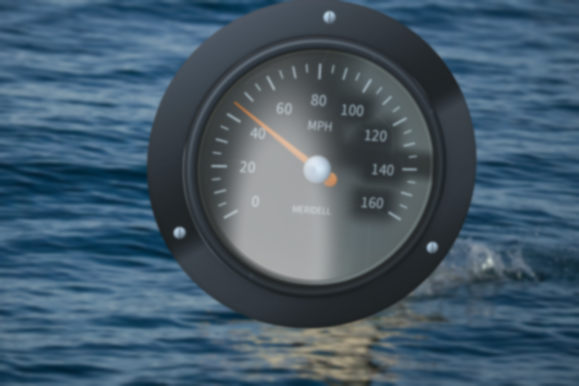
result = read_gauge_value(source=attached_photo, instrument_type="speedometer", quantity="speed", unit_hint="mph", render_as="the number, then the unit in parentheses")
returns 45 (mph)
